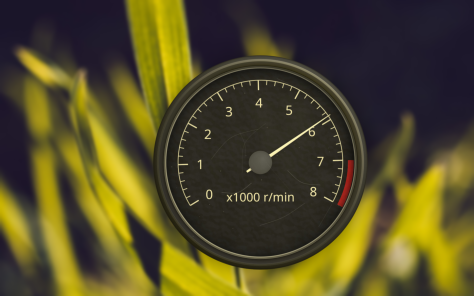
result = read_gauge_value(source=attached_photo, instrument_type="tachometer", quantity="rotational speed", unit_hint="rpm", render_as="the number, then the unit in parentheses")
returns 5900 (rpm)
